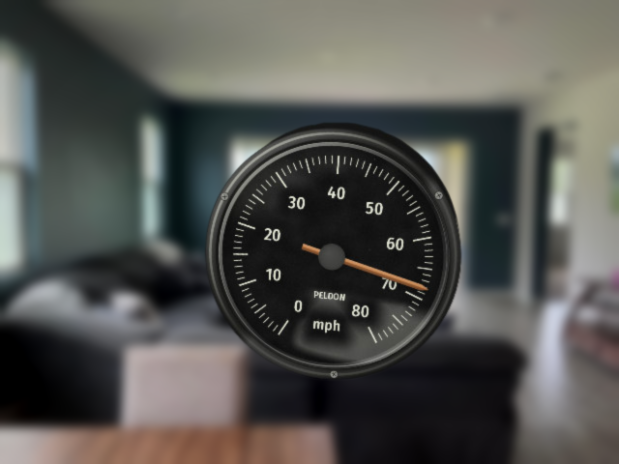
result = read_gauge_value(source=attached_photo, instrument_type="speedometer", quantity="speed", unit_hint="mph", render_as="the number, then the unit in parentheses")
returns 68 (mph)
